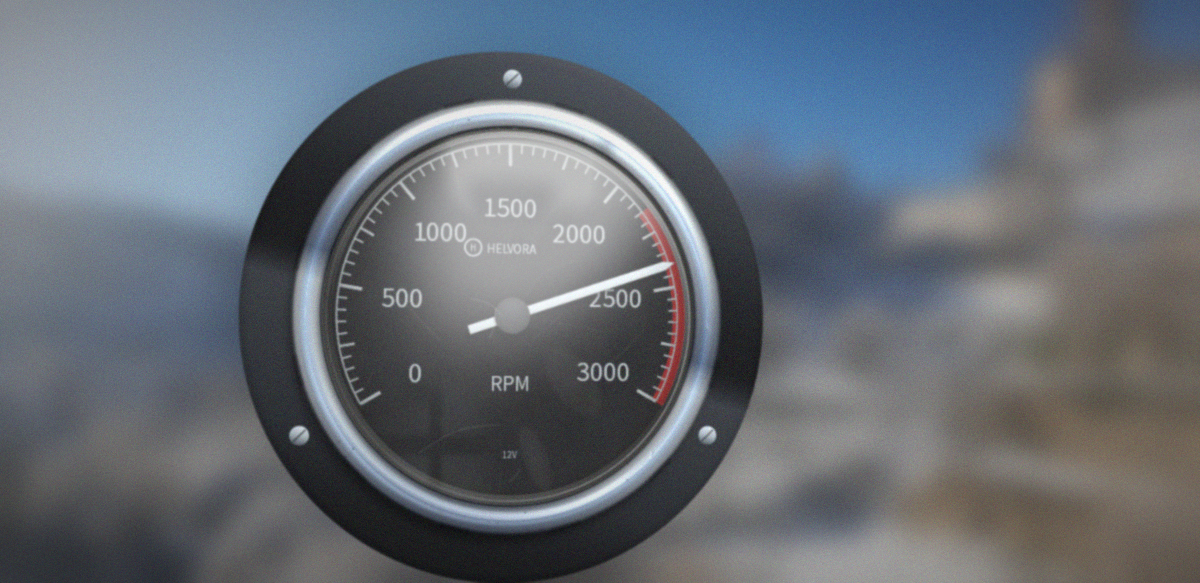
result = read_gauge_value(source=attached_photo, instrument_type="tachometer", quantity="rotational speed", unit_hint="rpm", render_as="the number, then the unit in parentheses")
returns 2400 (rpm)
